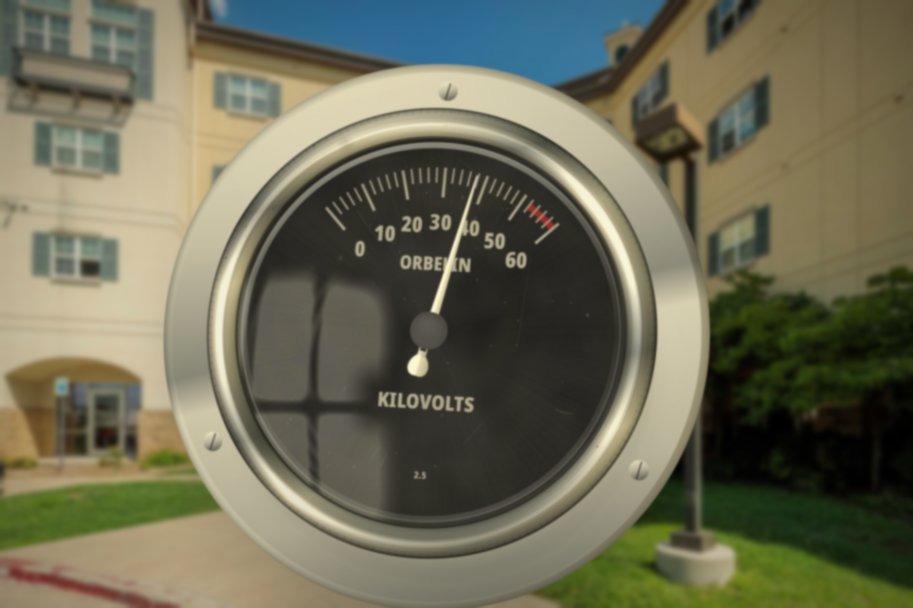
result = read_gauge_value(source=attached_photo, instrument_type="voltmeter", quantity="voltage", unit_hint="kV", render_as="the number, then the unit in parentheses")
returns 38 (kV)
